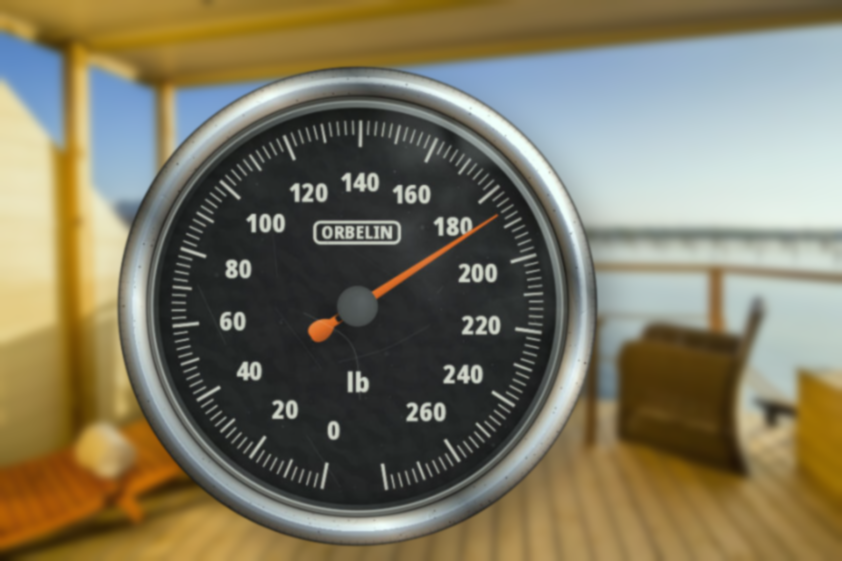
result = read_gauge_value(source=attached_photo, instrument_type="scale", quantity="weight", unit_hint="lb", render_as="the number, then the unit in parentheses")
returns 186 (lb)
